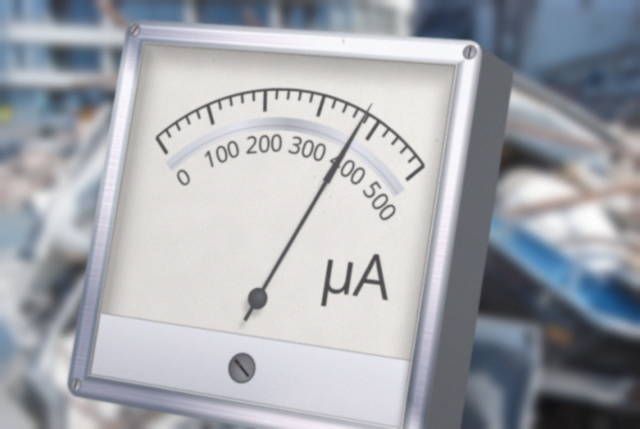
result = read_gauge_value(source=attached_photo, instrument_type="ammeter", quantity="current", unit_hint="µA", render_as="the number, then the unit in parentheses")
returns 380 (µA)
